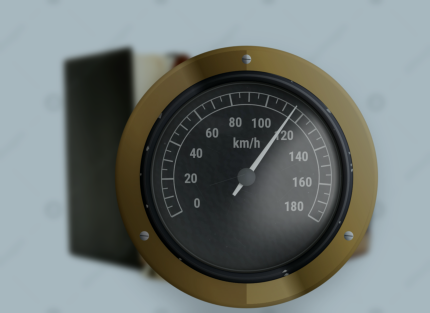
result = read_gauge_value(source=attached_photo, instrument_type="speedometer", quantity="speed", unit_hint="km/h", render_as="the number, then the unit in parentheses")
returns 115 (km/h)
